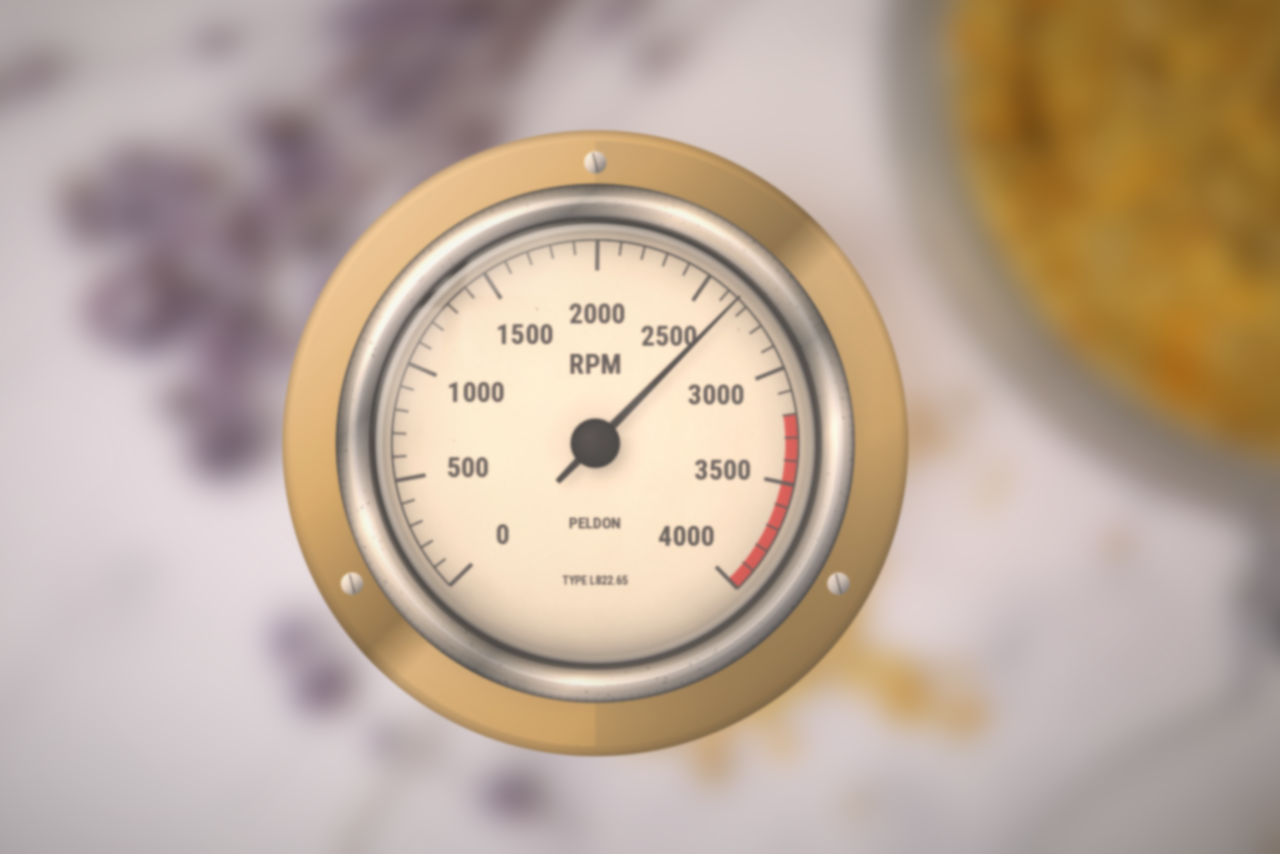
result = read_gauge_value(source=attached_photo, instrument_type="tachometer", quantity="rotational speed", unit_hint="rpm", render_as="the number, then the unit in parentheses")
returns 2650 (rpm)
